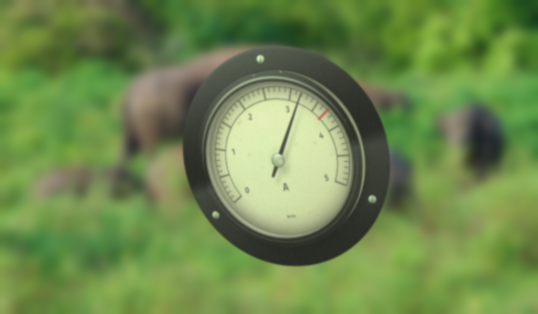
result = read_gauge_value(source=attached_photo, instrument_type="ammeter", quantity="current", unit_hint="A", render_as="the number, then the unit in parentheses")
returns 3.2 (A)
